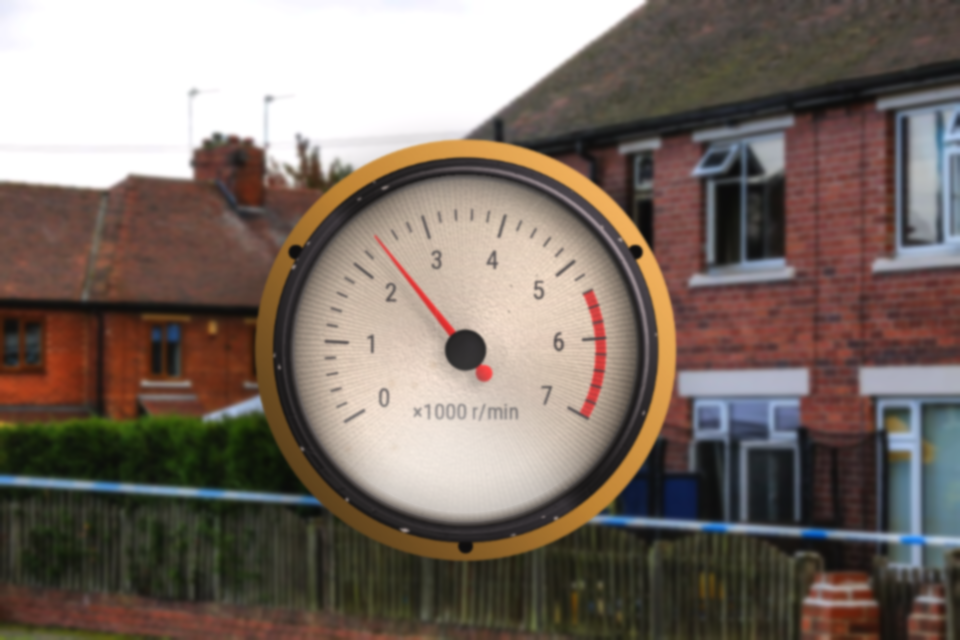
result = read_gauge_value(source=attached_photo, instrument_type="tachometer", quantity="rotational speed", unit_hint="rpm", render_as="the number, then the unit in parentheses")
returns 2400 (rpm)
